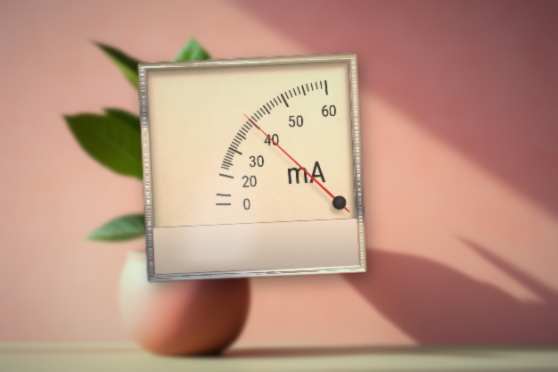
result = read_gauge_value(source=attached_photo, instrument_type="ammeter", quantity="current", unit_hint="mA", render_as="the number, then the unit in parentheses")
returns 40 (mA)
